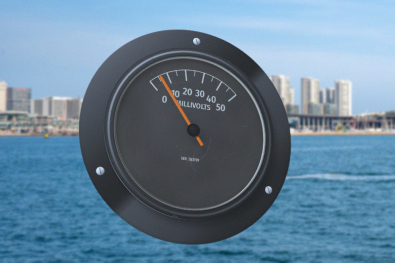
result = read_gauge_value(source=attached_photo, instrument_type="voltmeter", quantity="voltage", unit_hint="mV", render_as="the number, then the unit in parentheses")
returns 5 (mV)
